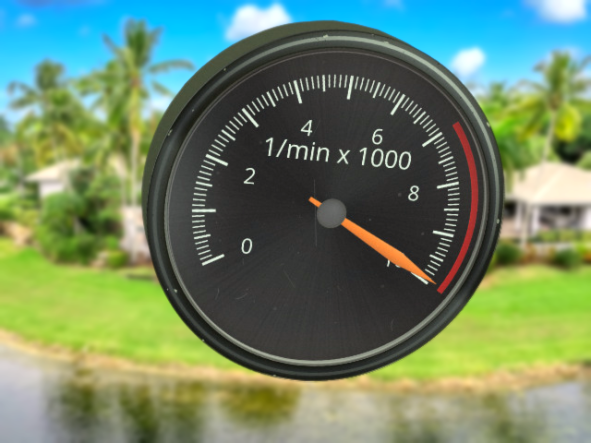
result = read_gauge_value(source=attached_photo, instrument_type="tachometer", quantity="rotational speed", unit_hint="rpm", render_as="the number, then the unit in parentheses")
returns 9900 (rpm)
